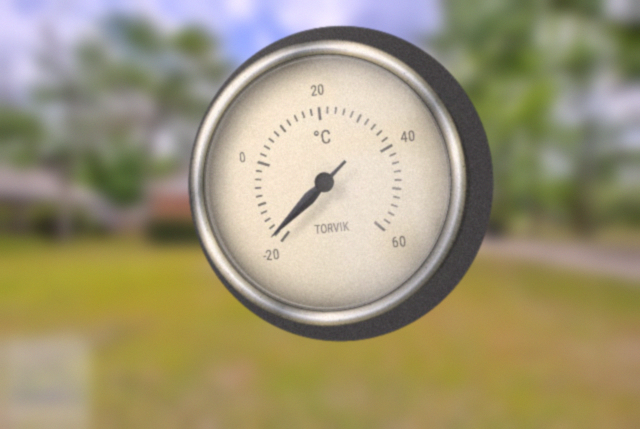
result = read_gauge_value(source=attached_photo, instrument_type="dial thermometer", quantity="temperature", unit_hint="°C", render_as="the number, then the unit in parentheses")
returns -18 (°C)
